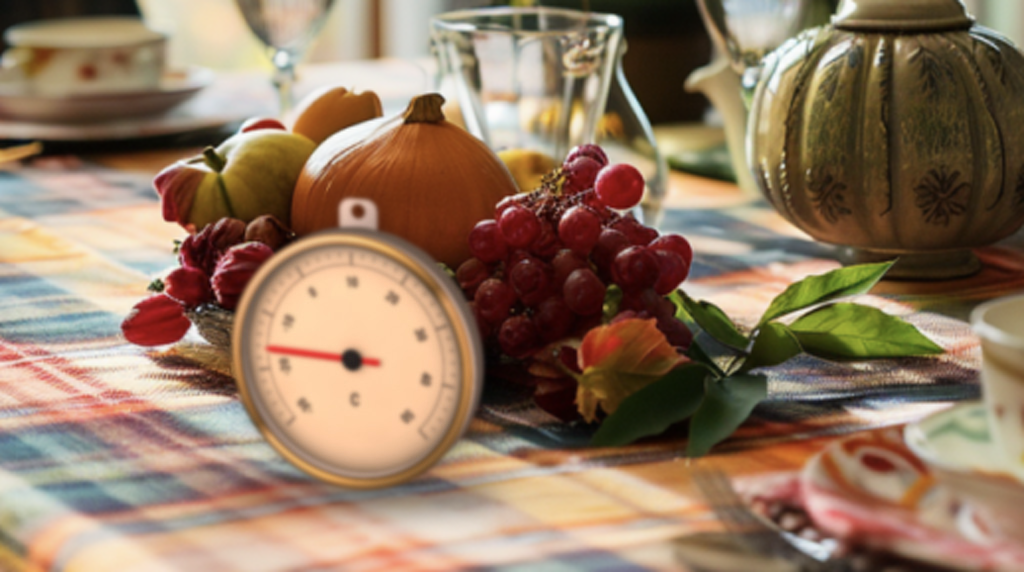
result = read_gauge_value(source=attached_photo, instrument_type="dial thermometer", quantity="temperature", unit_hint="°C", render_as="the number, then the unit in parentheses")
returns -16 (°C)
